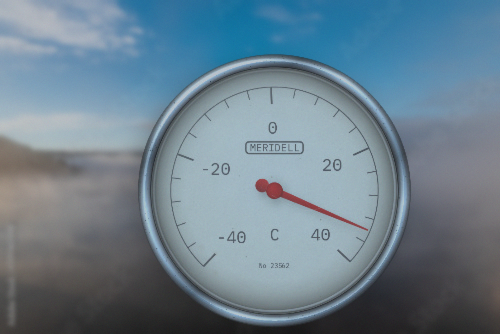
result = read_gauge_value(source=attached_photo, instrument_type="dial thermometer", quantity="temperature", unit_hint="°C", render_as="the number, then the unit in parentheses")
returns 34 (°C)
